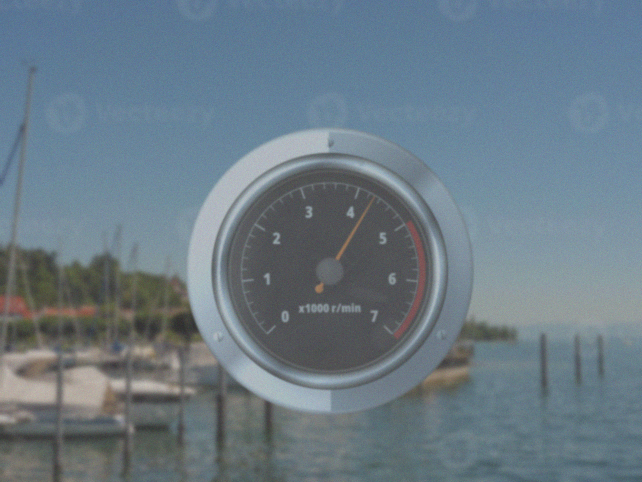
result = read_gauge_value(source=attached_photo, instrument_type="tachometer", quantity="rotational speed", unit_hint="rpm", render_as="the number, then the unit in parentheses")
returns 4300 (rpm)
